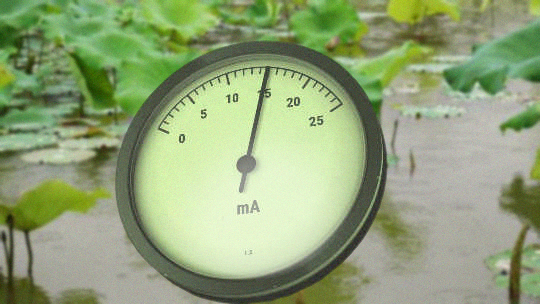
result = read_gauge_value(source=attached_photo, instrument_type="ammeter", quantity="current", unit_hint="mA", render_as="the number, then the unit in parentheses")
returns 15 (mA)
